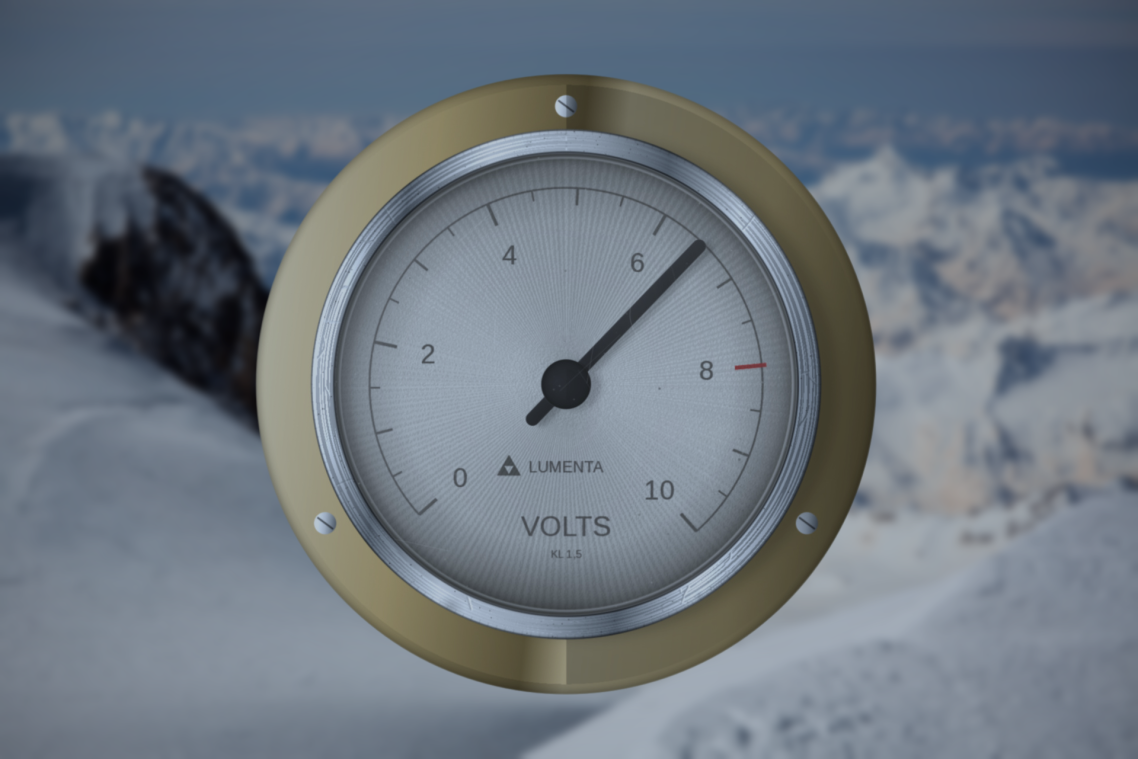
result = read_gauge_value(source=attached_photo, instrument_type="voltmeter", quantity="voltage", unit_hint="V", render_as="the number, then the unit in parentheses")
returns 6.5 (V)
